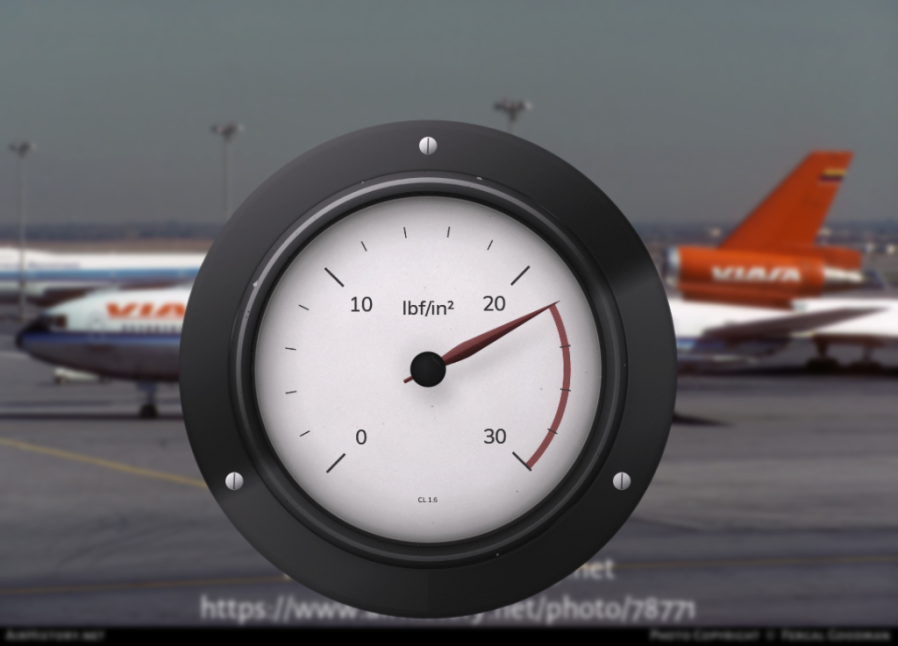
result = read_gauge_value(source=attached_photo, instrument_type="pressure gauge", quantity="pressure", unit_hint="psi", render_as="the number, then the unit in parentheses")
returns 22 (psi)
